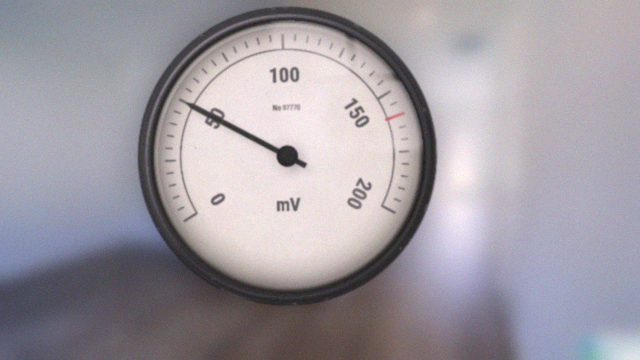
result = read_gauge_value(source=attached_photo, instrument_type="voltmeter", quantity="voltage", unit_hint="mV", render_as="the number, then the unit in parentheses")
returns 50 (mV)
